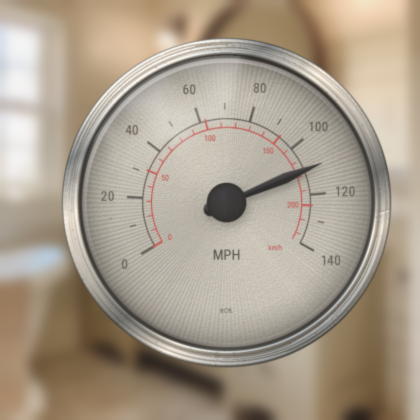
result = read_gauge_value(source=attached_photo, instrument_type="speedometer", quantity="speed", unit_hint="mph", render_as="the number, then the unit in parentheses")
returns 110 (mph)
